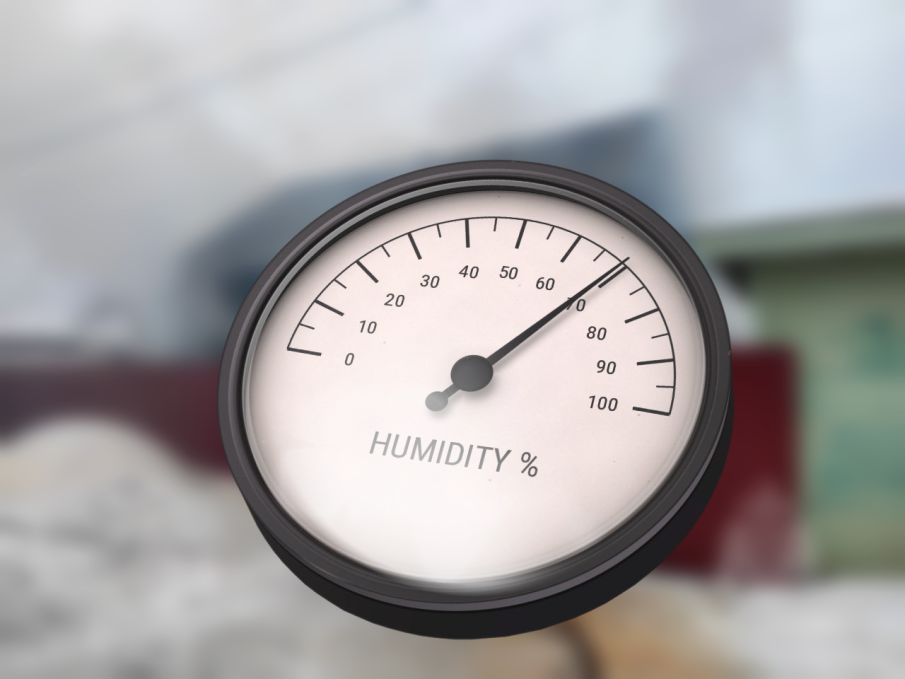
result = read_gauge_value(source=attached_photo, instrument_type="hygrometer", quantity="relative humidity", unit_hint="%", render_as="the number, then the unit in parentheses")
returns 70 (%)
